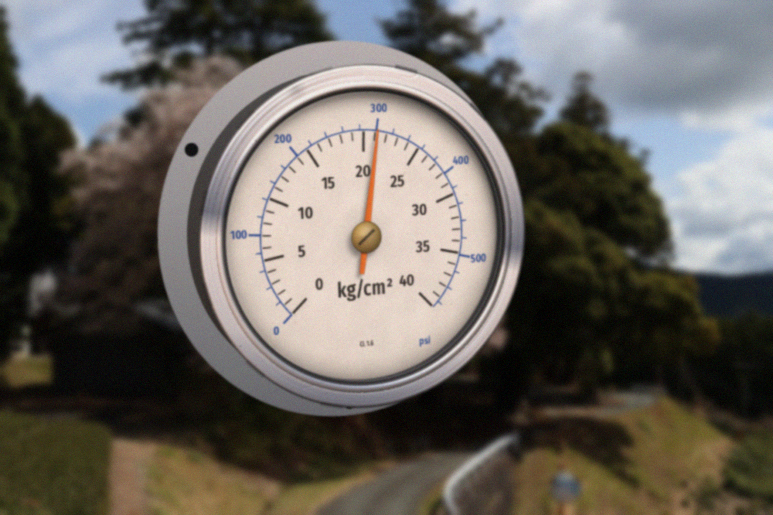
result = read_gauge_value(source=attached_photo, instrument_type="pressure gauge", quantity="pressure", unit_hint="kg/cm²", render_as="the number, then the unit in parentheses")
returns 21 (kg/cm²)
